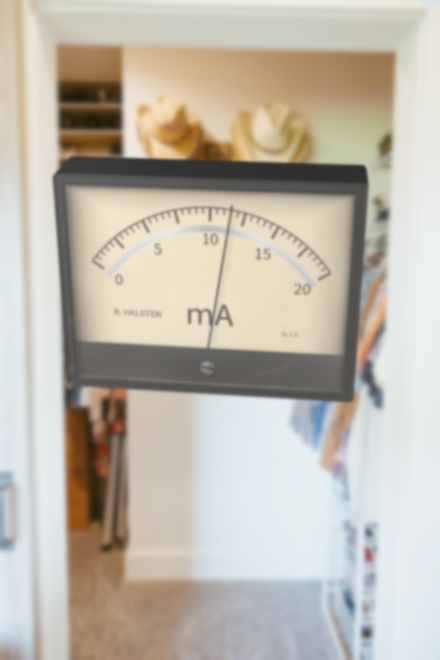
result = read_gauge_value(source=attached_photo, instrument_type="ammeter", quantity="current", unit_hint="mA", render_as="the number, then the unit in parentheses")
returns 11.5 (mA)
